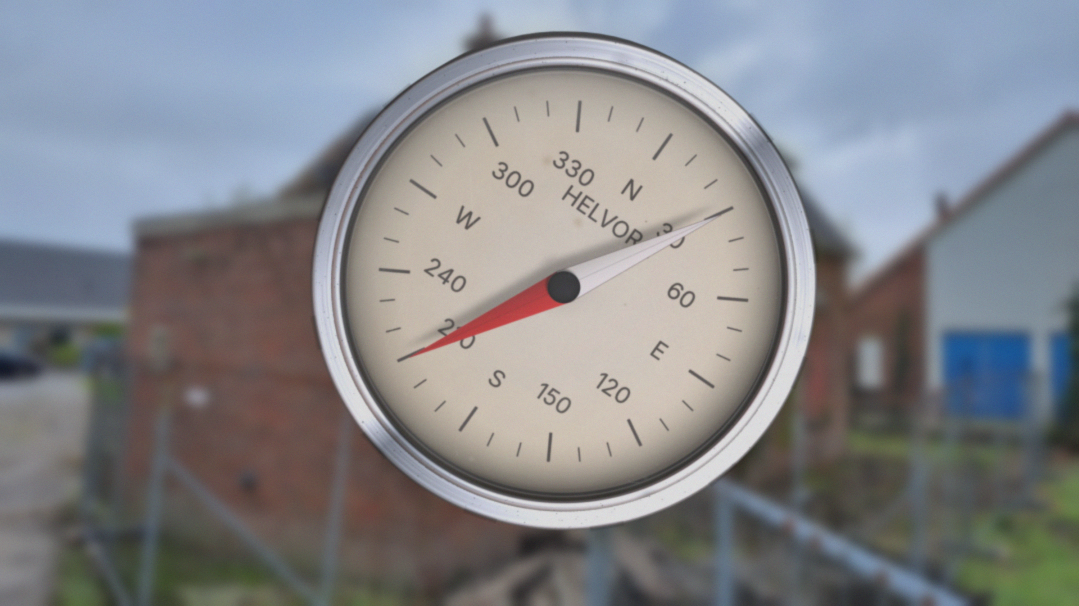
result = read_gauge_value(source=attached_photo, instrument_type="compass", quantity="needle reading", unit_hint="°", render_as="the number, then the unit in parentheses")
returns 210 (°)
